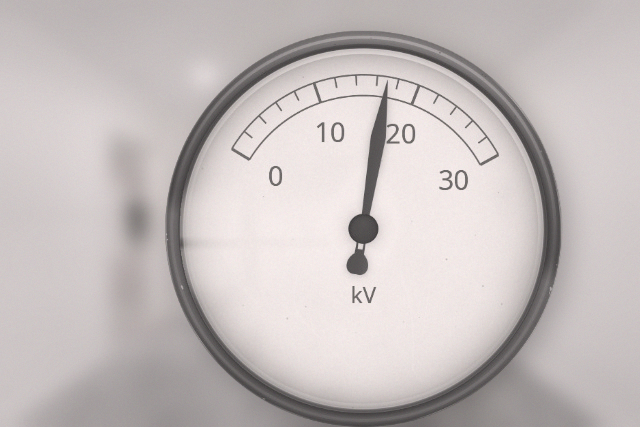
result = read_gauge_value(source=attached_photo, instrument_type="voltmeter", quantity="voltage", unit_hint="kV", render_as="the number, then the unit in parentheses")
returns 17 (kV)
